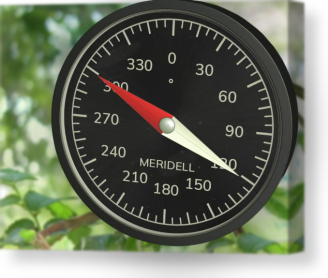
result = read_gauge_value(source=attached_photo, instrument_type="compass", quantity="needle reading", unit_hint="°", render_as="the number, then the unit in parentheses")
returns 300 (°)
